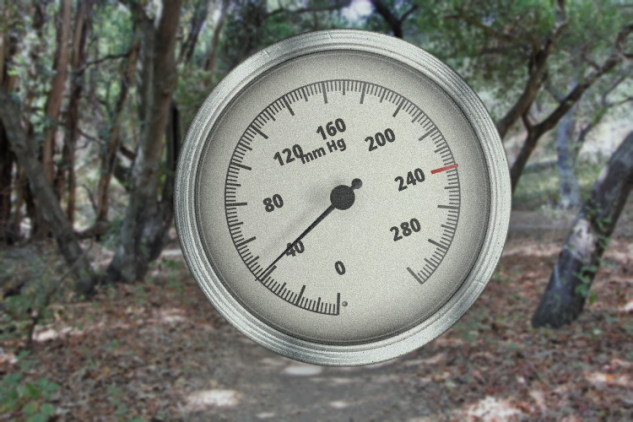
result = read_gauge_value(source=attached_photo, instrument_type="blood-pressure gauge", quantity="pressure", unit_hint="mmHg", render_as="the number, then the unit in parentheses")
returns 42 (mmHg)
